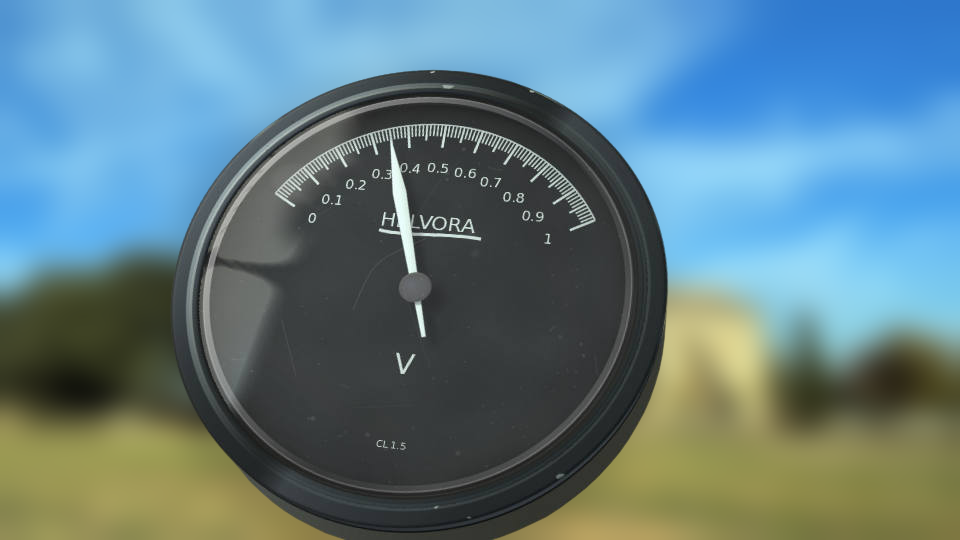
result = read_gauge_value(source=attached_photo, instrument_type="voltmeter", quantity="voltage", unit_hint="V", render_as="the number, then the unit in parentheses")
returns 0.35 (V)
